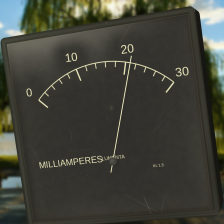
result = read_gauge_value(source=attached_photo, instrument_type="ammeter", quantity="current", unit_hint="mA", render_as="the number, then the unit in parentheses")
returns 21 (mA)
